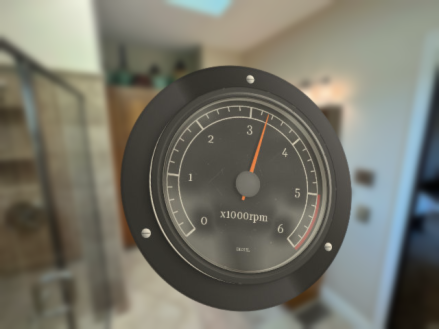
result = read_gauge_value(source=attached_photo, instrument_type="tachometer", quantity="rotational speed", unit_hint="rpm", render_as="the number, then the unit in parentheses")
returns 3300 (rpm)
